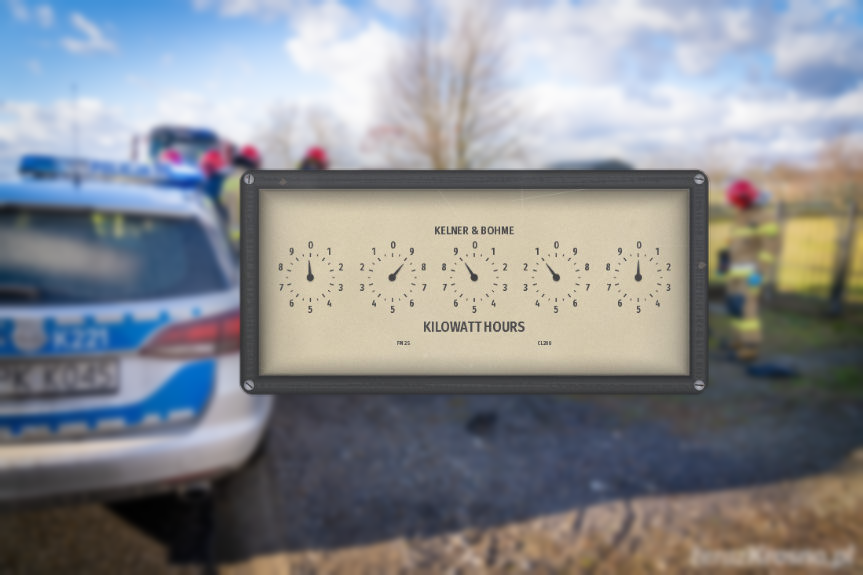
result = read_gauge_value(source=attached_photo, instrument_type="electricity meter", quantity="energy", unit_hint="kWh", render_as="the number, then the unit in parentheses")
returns 98910 (kWh)
